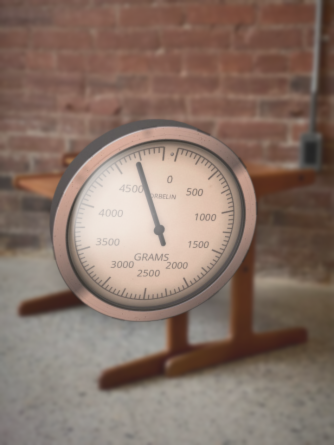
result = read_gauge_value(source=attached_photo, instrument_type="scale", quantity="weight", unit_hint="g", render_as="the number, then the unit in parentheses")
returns 4700 (g)
